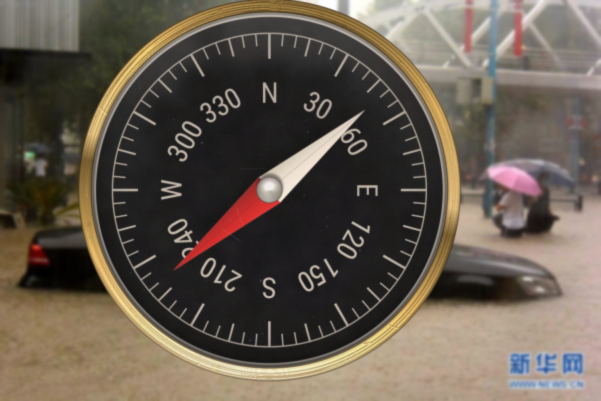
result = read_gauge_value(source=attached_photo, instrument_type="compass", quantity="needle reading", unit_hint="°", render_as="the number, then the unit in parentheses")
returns 230 (°)
